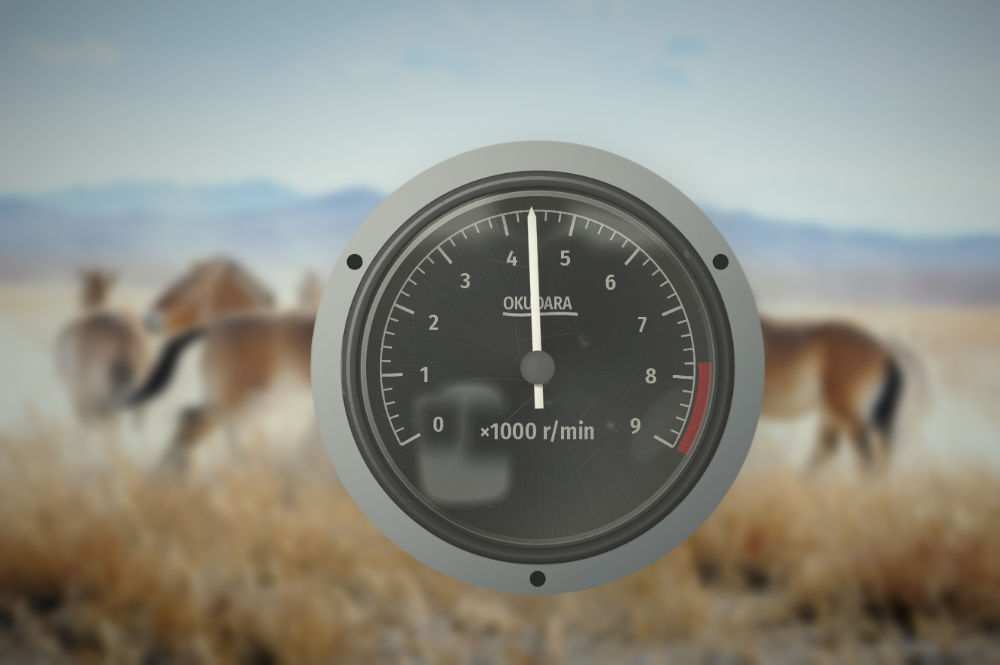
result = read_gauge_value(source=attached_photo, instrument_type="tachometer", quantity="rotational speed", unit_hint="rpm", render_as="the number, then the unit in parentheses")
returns 4400 (rpm)
